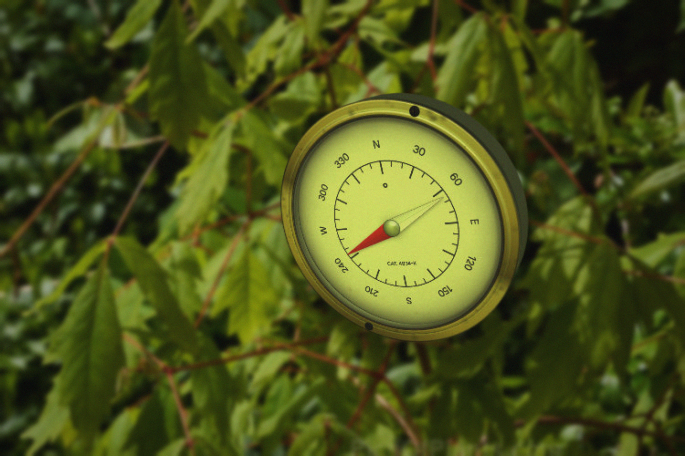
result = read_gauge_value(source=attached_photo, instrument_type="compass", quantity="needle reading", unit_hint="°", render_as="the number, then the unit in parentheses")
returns 245 (°)
